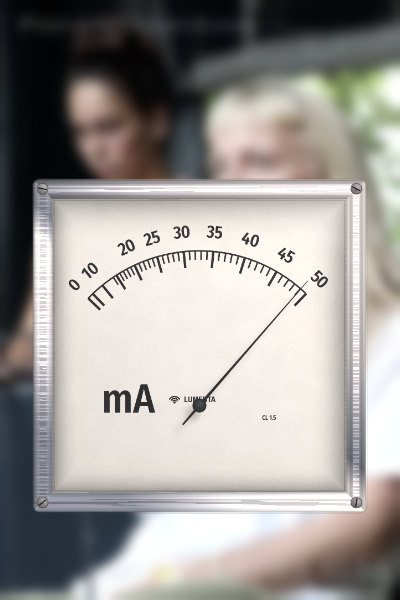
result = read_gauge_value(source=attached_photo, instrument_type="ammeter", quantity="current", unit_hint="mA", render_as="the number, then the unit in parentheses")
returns 49 (mA)
